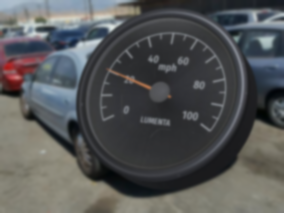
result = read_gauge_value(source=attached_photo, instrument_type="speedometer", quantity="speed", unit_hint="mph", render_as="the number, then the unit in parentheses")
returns 20 (mph)
